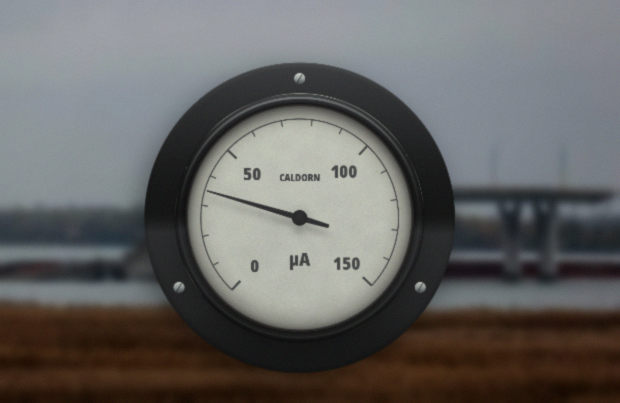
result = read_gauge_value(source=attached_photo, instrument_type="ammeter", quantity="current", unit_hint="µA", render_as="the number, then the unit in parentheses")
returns 35 (µA)
